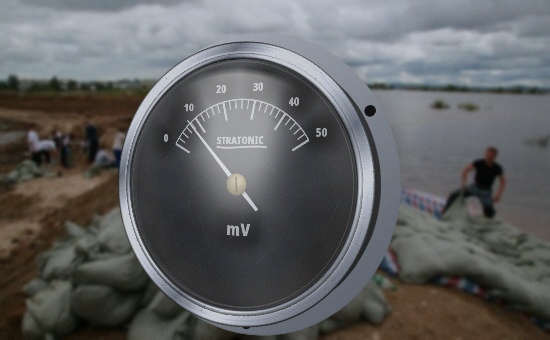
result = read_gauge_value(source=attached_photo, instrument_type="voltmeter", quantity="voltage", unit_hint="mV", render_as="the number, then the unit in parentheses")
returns 8 (mV)
